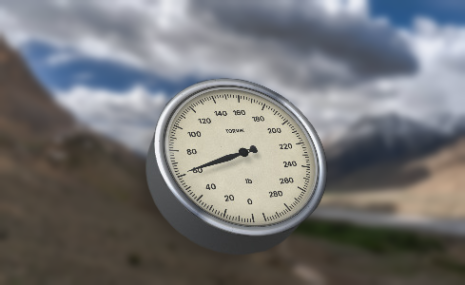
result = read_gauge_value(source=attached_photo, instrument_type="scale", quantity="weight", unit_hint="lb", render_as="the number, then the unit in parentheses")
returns 60 (lb)
